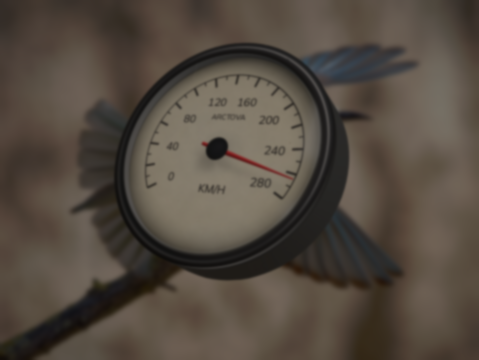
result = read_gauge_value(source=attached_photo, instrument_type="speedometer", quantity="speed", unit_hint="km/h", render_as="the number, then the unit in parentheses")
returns 265 (km/h)
